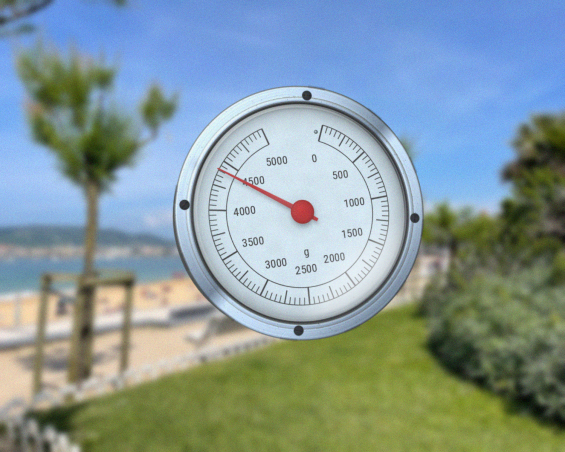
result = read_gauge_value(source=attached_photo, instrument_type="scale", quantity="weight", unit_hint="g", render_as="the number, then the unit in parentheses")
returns 4400 (g)
